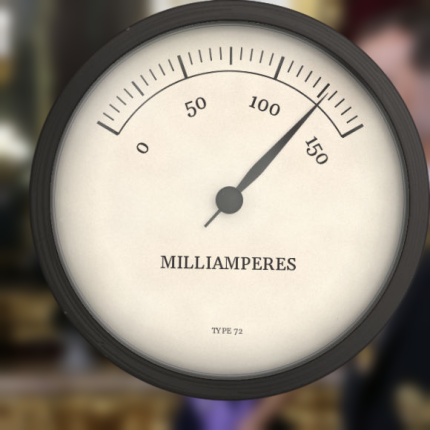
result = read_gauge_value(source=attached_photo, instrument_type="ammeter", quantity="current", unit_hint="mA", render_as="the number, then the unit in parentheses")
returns 127.5 (mA)
